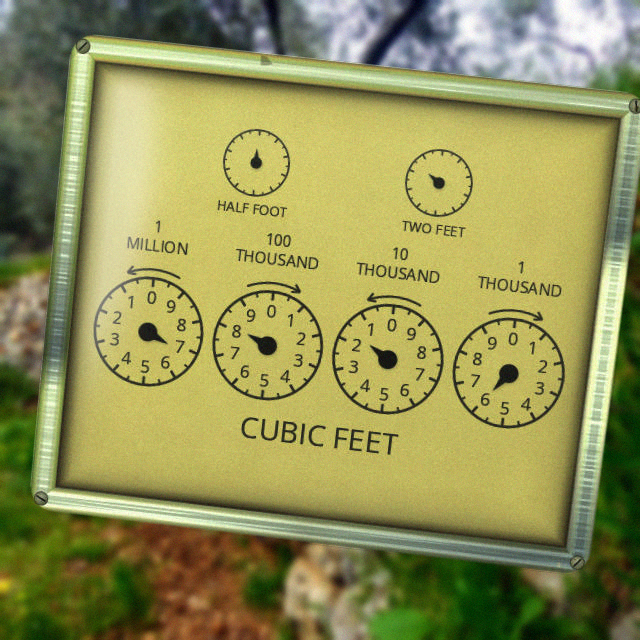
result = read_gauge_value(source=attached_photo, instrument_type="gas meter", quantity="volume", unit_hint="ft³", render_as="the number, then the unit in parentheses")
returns 681600 (ft³)
